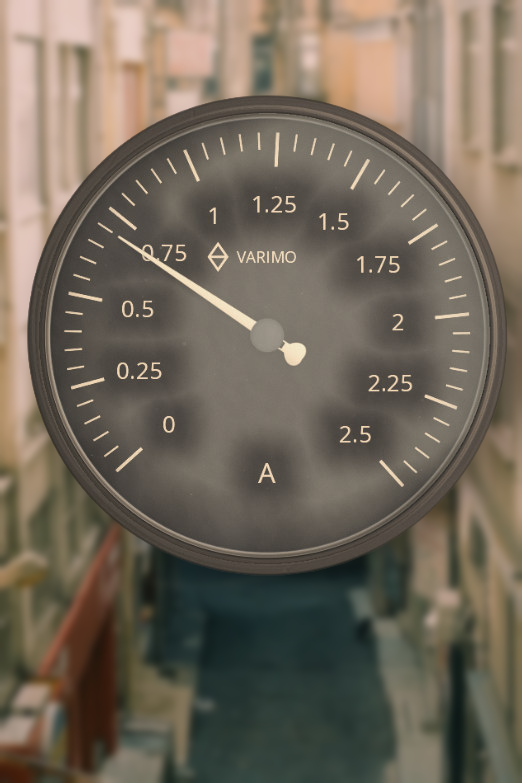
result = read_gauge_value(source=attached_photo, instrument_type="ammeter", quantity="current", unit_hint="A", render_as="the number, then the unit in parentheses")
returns 0.7 (A)
